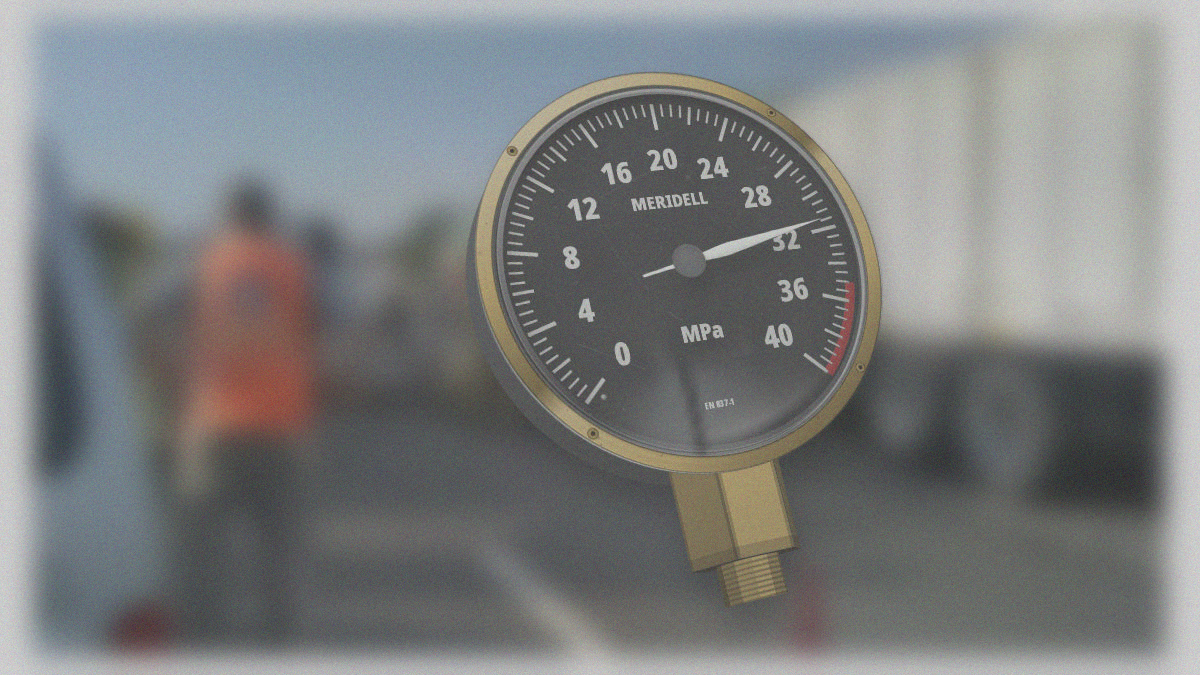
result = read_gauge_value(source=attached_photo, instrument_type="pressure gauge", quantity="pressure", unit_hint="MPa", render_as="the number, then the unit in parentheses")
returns 31.5 (MPa)
